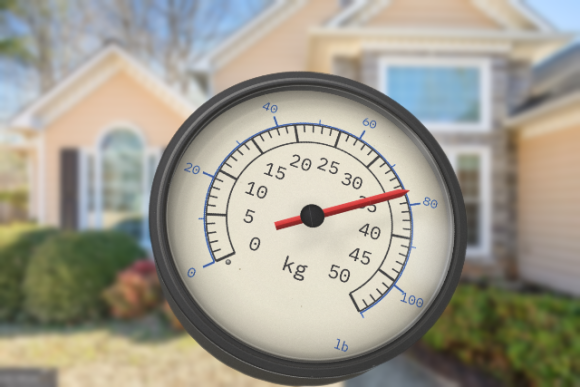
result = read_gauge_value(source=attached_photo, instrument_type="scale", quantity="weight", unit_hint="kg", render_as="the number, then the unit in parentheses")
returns 35 (kg)
